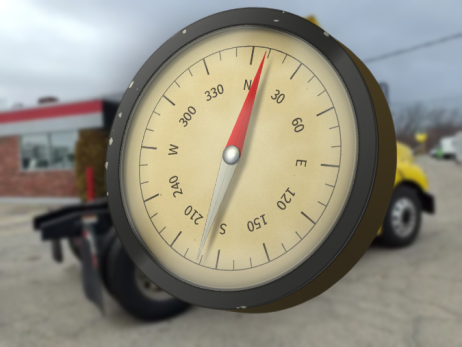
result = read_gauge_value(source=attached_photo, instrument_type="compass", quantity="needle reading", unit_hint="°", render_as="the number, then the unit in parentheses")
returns 10 (°)
